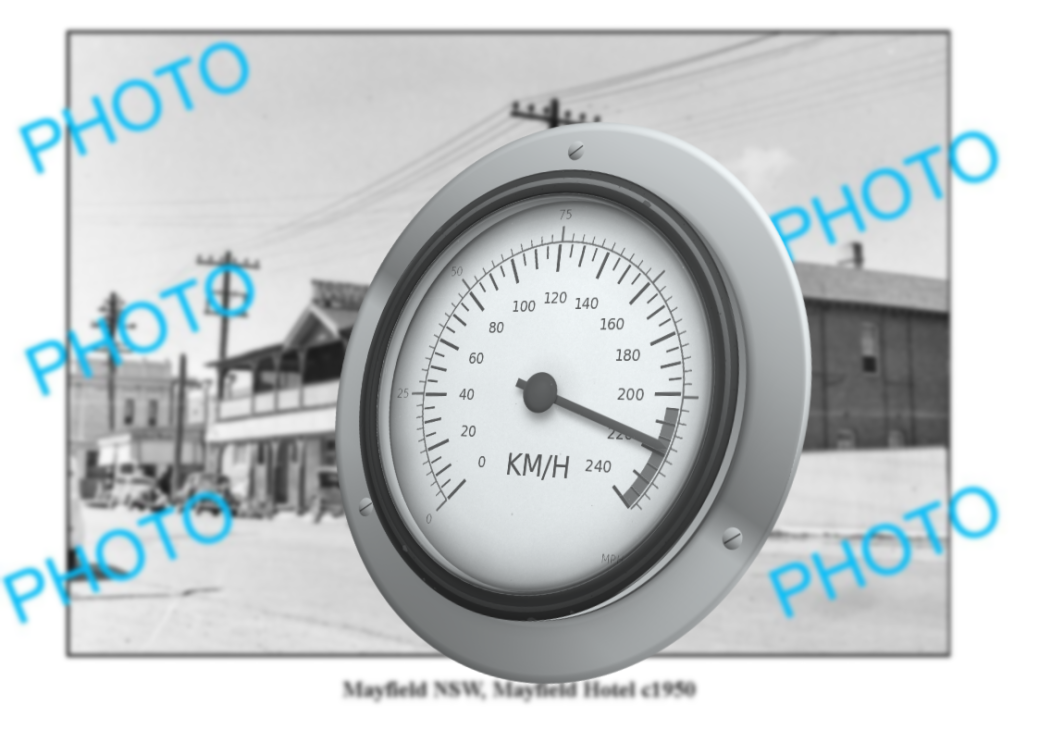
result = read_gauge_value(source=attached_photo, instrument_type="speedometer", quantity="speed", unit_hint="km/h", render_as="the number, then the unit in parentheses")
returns 217.5 (km/h)
